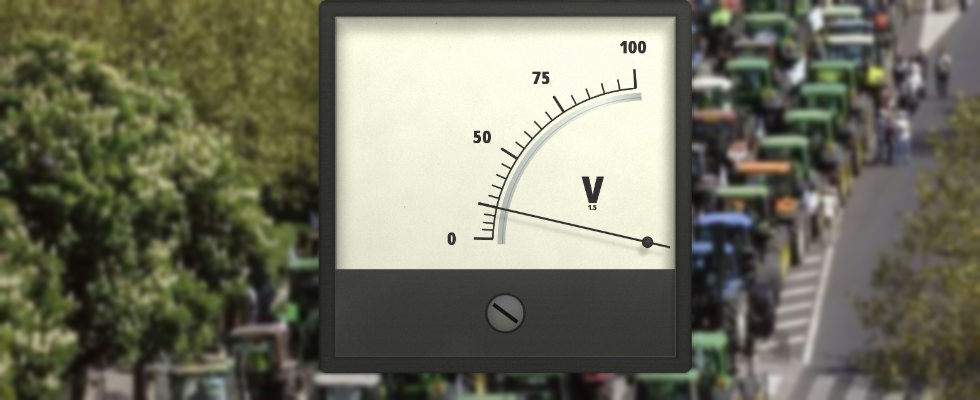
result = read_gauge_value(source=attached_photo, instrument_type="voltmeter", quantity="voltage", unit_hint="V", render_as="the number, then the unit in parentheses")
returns 25 (V)
